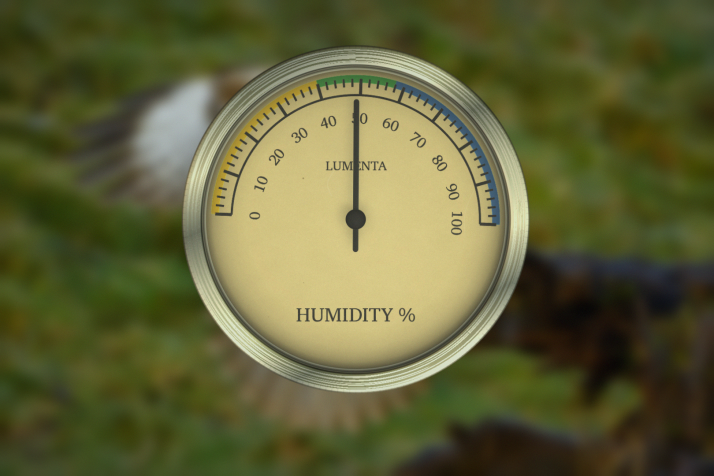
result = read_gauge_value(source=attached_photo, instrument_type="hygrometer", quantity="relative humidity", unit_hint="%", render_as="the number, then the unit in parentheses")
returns 49 (%)
